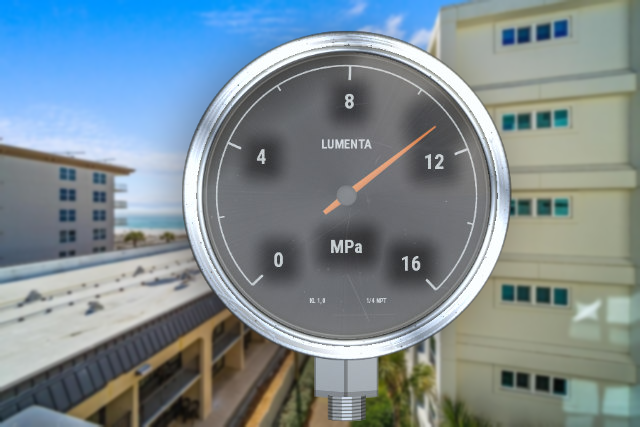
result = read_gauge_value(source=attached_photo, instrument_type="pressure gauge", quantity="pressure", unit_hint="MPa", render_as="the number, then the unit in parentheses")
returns 11 (MPa)
